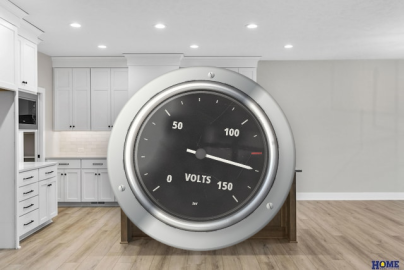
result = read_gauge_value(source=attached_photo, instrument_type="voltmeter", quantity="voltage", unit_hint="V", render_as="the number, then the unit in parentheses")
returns 130 (V)
